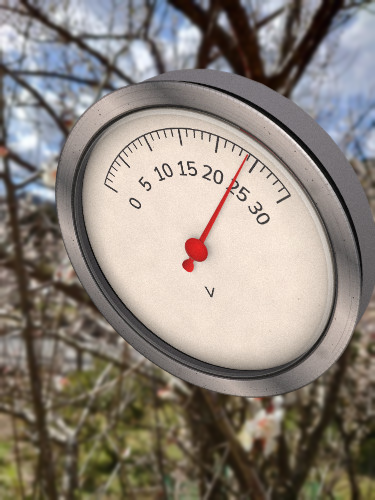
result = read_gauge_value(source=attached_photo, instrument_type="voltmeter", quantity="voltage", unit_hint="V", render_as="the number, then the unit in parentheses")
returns 24 (V)
